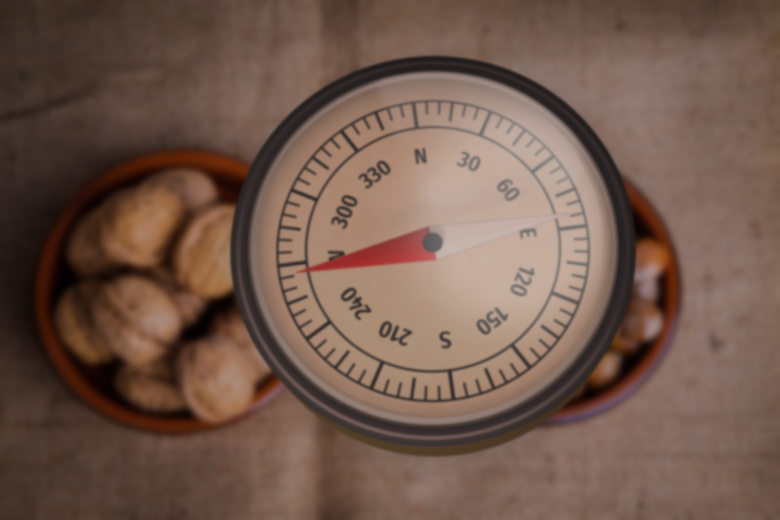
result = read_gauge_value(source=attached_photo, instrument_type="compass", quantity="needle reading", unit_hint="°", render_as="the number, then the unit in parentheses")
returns 265 (°)
